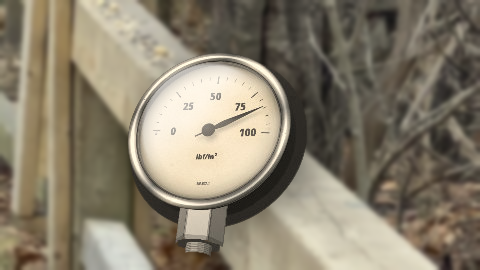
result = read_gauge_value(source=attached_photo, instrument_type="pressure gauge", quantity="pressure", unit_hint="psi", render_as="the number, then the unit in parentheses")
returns 85 (psi)
